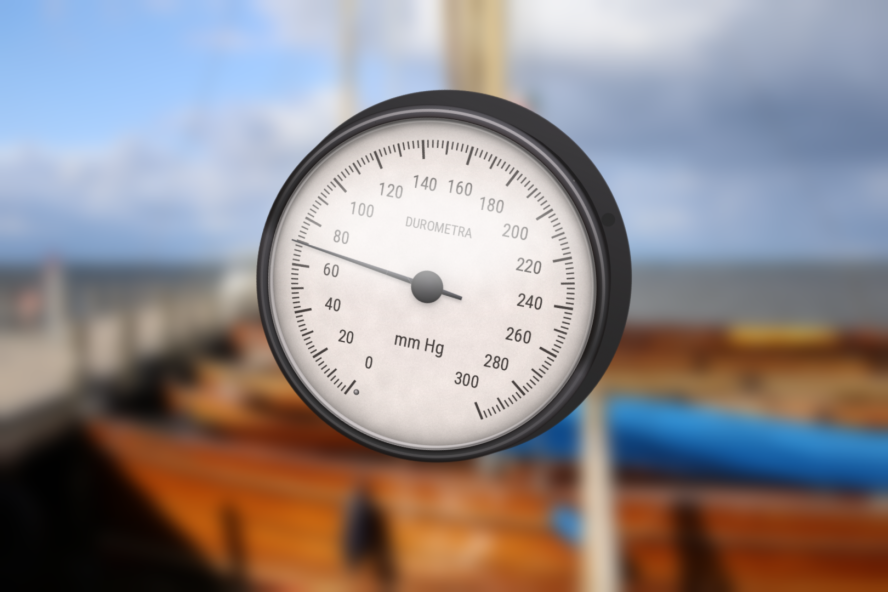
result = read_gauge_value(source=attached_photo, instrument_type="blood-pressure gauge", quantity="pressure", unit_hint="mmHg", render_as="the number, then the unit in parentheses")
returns 70 (mmHg)
